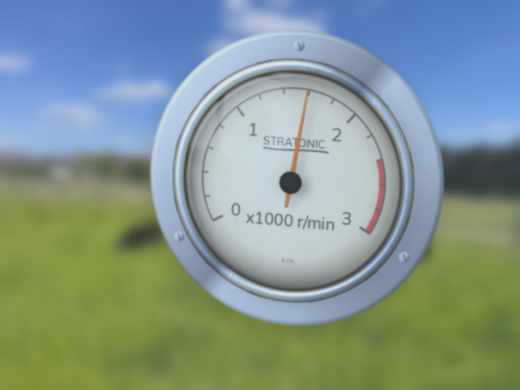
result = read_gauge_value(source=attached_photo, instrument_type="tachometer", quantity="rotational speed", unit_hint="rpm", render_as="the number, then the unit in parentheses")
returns 1600 (rpm)
